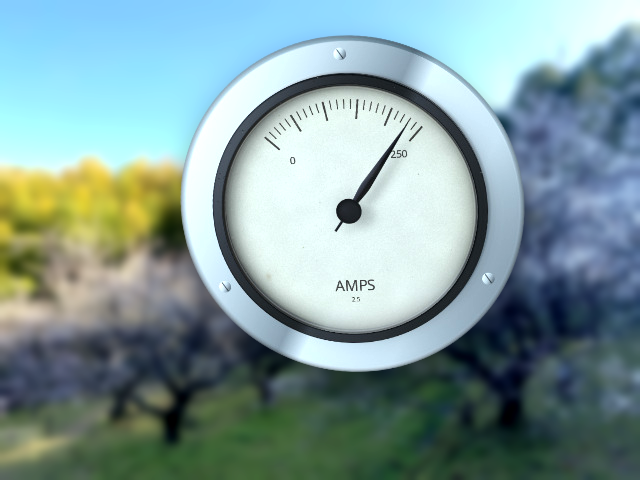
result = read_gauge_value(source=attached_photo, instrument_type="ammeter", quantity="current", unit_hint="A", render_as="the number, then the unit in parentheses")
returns 230 (A)
